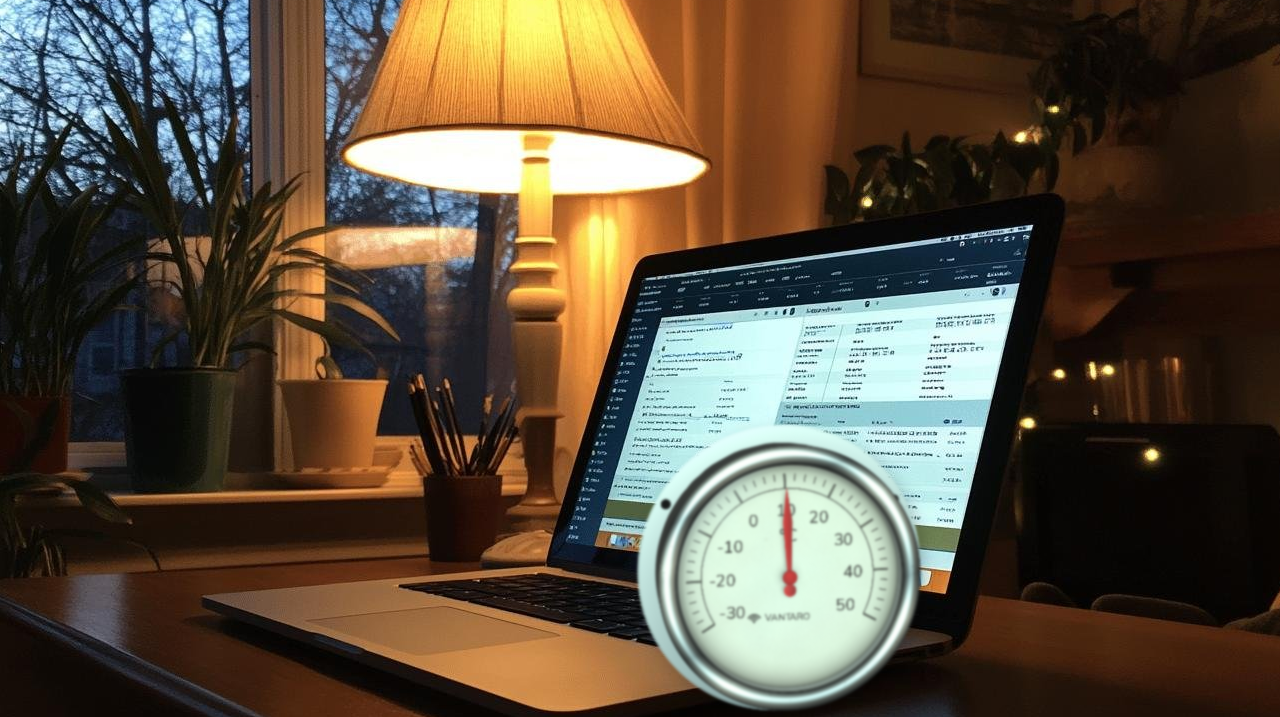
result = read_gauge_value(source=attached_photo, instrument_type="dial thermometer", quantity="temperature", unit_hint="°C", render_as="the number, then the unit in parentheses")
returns 10 (°C)
